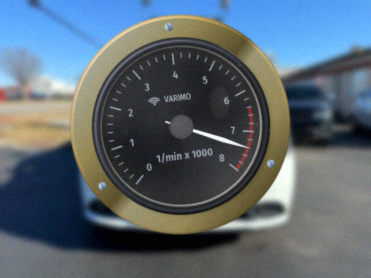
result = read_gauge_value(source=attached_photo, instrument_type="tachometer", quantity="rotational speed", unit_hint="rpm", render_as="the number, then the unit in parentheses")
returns 7400 (rpm)
